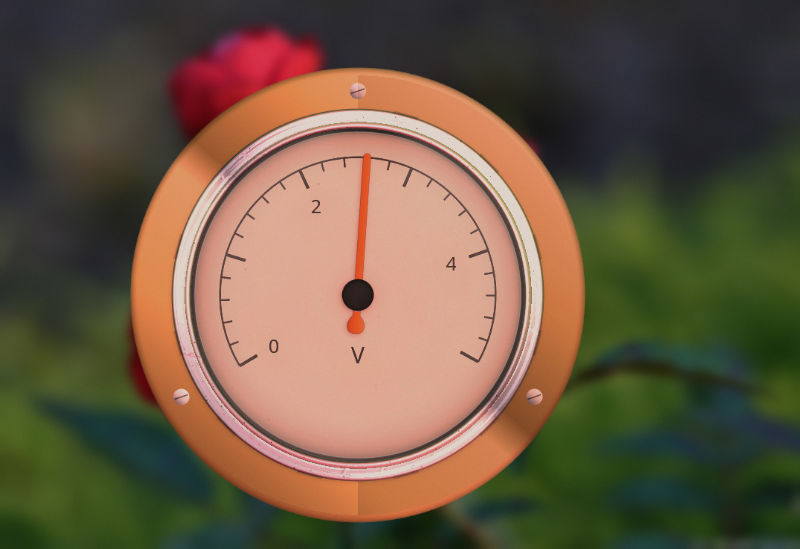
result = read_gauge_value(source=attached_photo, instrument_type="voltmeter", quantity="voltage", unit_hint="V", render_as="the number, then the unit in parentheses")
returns 2.6 (V)
